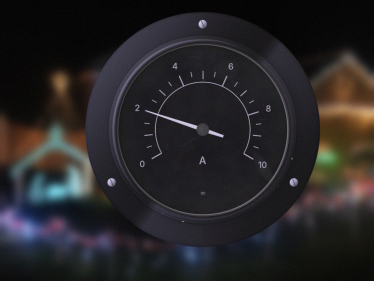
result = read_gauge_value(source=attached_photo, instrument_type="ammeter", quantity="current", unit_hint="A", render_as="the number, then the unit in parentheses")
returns 2 (A)
